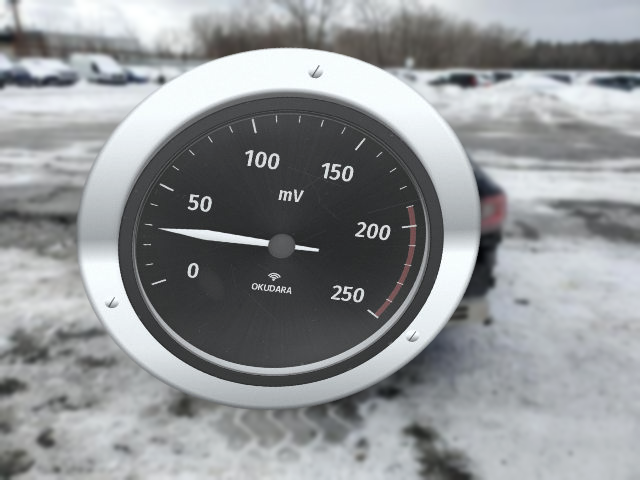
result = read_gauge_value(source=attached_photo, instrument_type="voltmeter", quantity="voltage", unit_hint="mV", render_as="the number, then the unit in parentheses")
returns 30 (mV)
